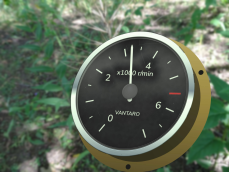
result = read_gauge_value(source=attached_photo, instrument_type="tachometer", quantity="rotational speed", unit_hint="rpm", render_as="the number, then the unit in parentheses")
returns 3250 (rpm)
